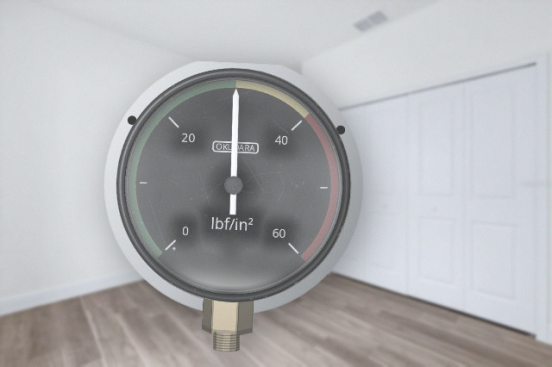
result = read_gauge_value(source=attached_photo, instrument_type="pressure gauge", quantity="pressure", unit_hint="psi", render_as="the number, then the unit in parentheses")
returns 30 (psi)
